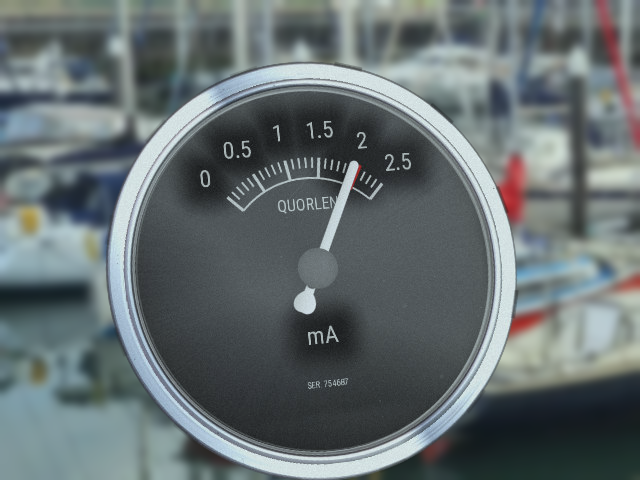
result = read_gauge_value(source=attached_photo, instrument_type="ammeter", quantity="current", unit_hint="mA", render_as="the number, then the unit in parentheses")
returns 2 (mA)
